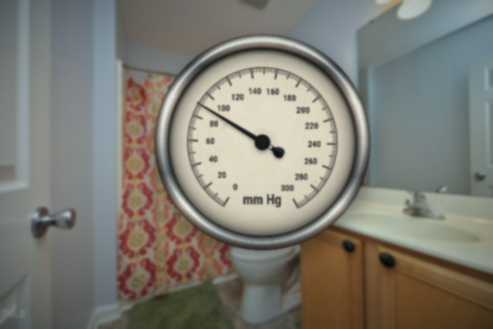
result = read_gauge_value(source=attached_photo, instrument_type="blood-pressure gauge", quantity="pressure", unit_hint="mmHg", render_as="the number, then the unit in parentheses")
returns 90 (mmHg)
